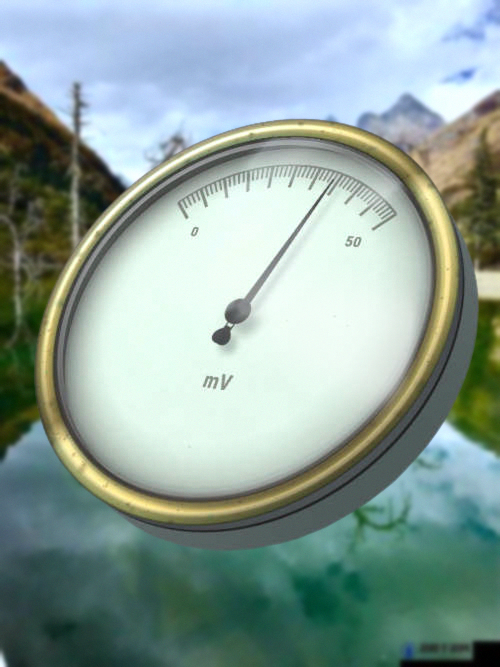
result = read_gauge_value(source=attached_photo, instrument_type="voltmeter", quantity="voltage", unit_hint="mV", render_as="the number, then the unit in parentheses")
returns 35 (mV)
